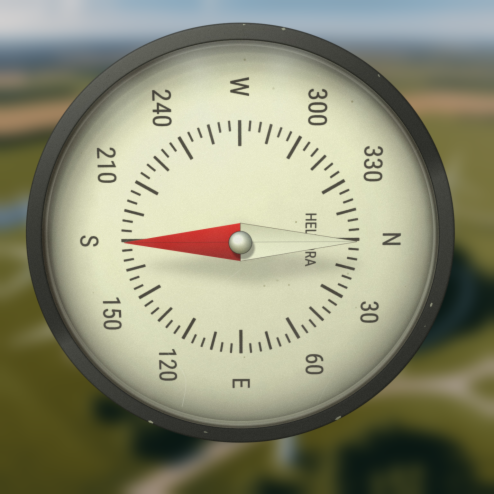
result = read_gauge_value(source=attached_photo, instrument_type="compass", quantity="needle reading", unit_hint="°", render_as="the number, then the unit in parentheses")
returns 180 (°)
